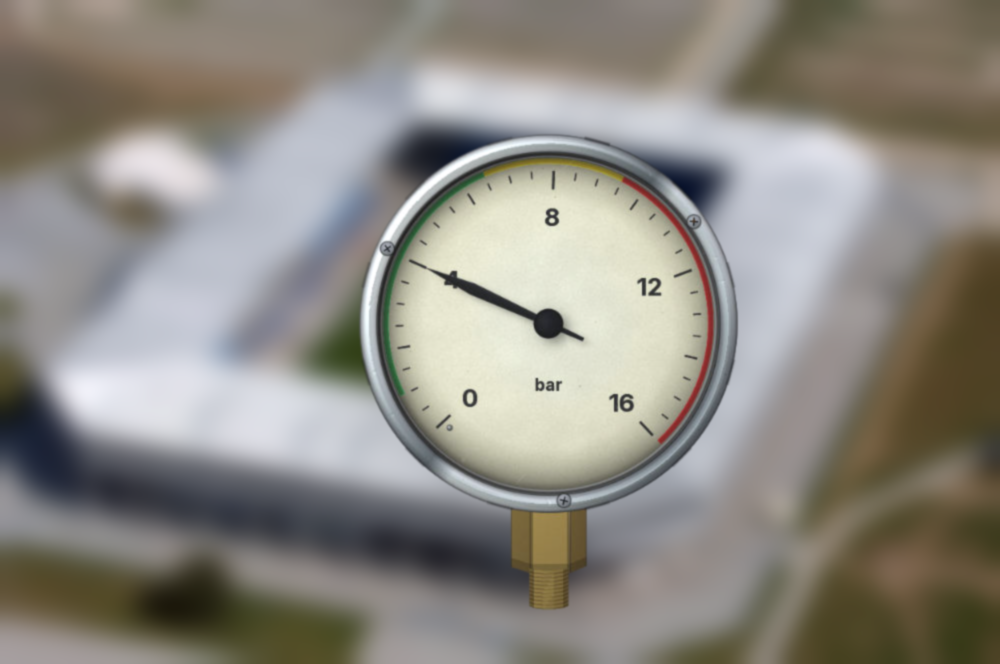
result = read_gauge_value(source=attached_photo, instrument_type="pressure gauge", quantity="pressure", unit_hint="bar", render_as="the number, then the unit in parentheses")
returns 4 (bar)
